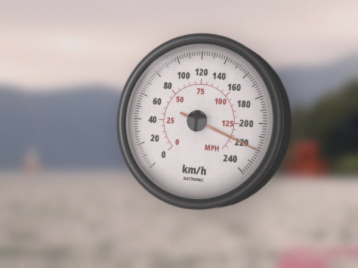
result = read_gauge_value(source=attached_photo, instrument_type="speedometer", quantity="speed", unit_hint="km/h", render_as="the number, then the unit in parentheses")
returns 220 (km/h)
